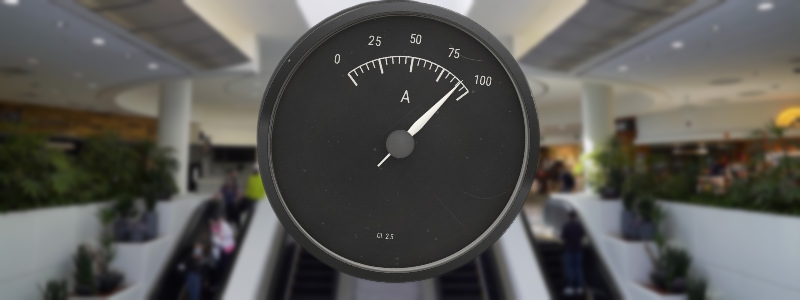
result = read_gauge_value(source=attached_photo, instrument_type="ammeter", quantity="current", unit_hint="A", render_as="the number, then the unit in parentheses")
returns 90 (A)
